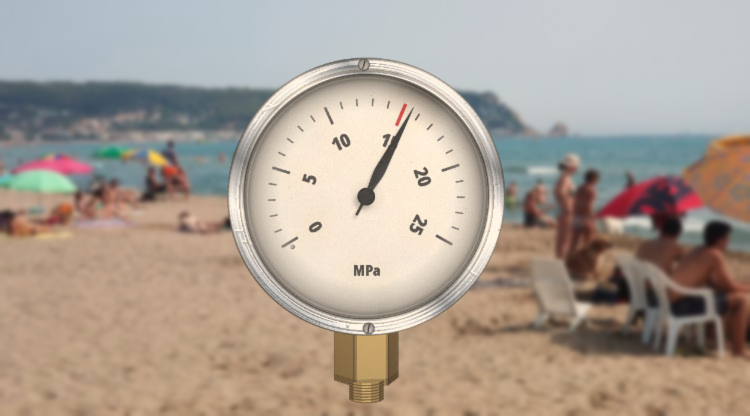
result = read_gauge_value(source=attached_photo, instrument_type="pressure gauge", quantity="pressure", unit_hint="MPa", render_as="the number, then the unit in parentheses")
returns 15.5 (MPa)
